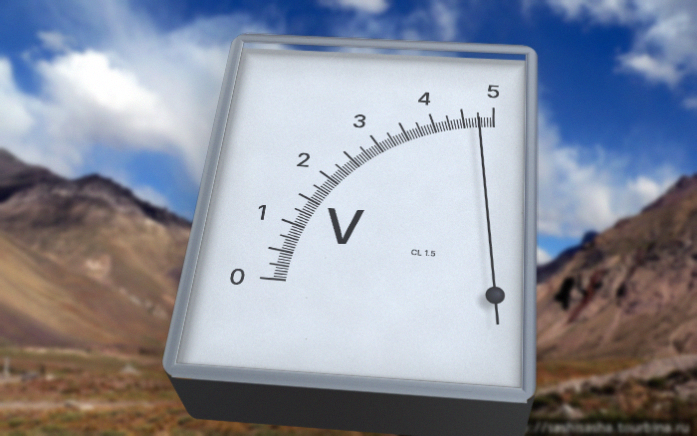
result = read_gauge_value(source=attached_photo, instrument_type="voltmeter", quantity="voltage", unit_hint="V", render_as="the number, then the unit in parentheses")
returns 4.75 (V)
